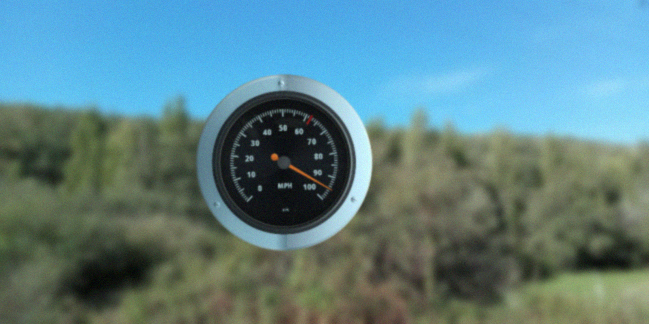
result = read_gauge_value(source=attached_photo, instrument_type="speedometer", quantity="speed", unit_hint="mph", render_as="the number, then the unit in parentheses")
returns 95 (mph)
